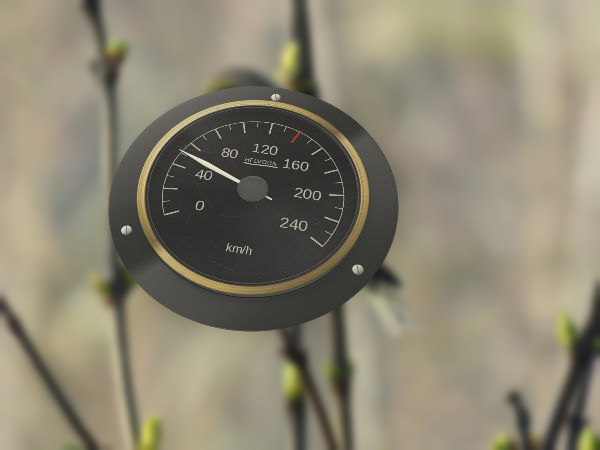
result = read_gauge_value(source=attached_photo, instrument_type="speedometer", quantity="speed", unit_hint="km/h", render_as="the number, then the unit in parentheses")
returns 50 (km/h)
